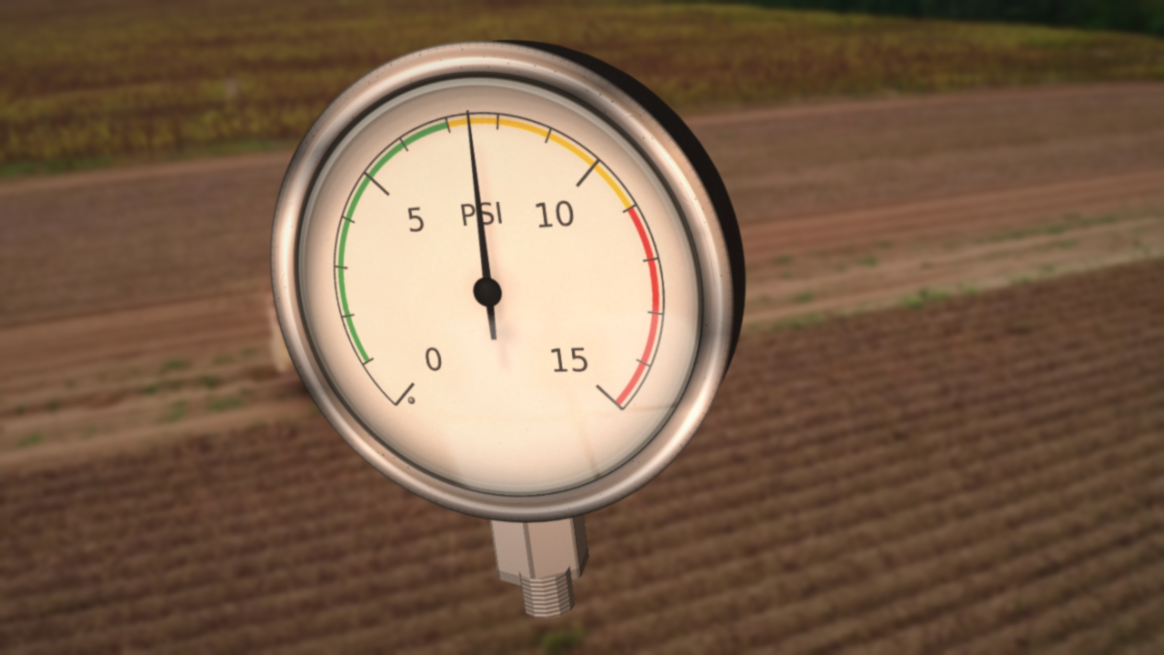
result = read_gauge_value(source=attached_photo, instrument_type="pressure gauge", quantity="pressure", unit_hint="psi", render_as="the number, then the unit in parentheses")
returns 7.5 (psi)
